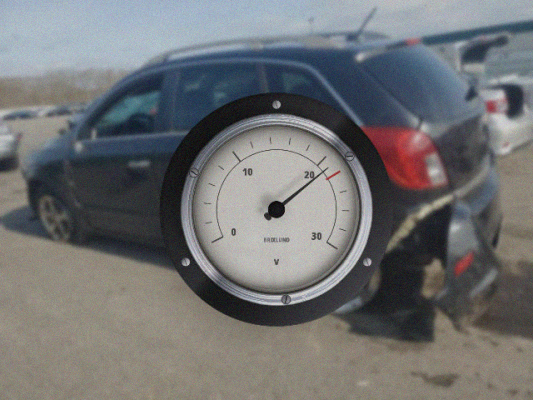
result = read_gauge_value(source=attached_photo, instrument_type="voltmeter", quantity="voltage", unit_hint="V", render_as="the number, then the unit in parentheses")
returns 21 (V)
